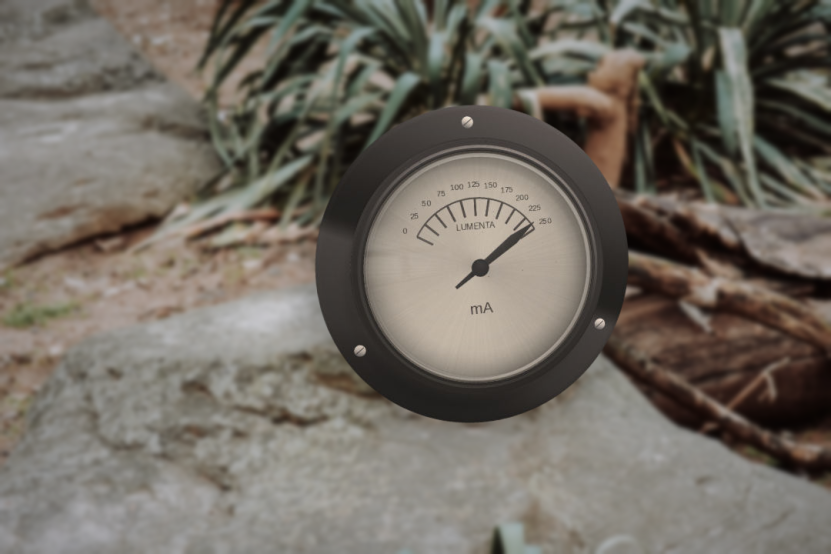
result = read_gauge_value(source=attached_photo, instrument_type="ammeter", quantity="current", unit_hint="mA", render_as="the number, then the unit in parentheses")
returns 237.5 (mA)
